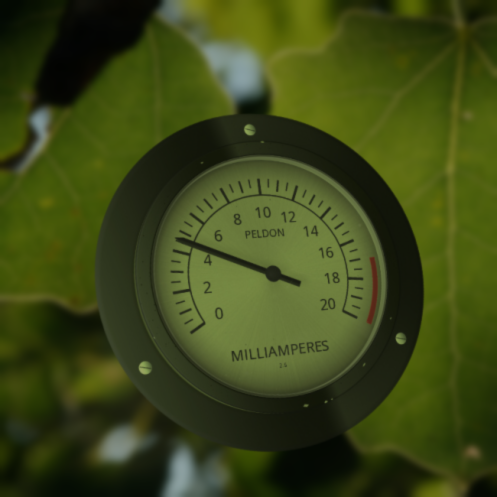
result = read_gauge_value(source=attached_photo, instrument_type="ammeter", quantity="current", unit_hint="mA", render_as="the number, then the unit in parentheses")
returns 4.5 (mA)
